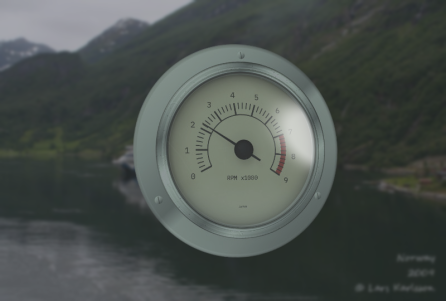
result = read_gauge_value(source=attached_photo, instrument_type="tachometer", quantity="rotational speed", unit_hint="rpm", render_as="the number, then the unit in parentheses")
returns 2200 (rpm)
